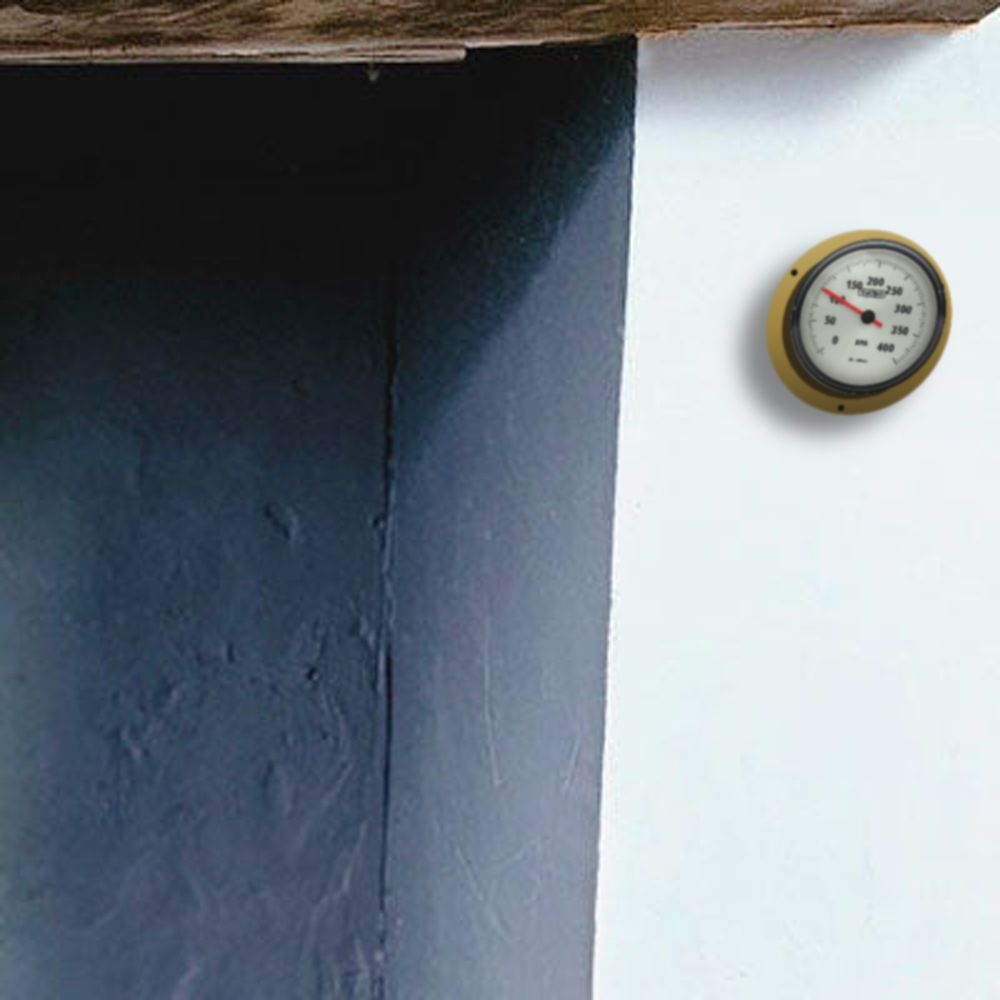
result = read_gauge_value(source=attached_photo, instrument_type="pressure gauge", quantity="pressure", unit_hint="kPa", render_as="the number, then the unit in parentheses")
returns 100 (kPa)
